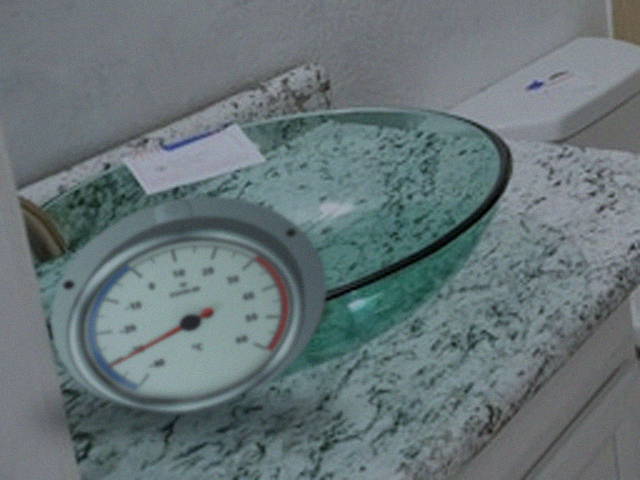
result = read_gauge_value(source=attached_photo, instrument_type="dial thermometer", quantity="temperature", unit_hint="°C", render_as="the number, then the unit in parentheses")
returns -30 (°C)
